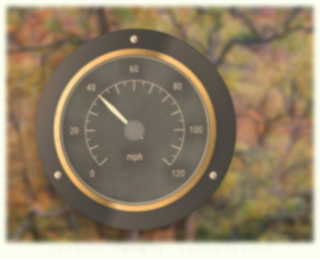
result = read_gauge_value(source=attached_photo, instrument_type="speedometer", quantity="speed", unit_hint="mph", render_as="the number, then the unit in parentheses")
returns 40 (mph)
